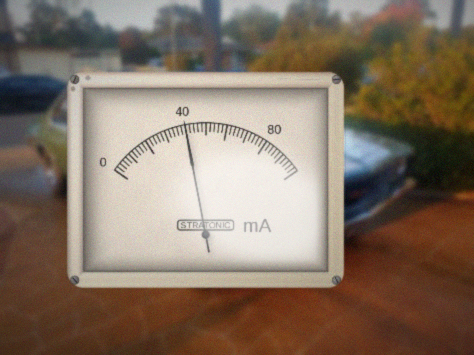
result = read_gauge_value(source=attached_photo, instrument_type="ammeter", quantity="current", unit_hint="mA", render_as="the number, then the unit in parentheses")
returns 40 (mA)
